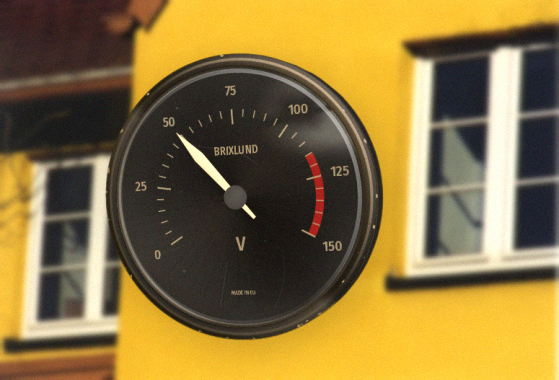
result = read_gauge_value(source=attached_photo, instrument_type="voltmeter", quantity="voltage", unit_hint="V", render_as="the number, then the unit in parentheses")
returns 50 (V)
